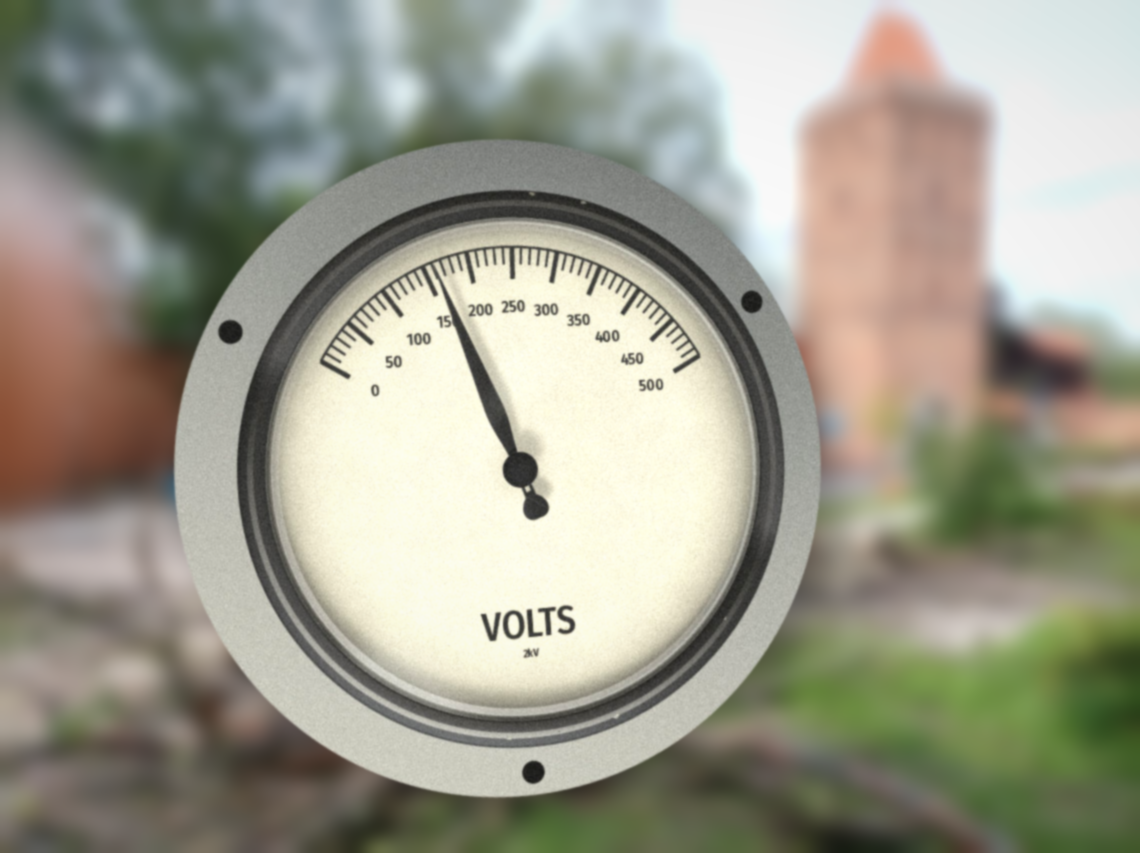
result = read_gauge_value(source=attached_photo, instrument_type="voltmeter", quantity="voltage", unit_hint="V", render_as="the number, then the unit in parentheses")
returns 160 (V)
